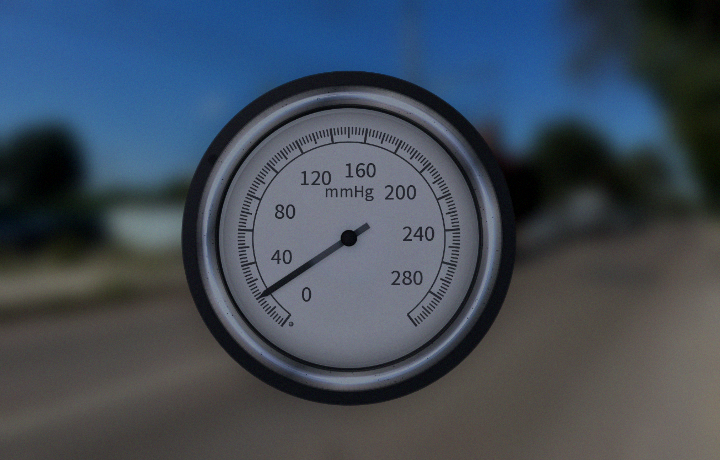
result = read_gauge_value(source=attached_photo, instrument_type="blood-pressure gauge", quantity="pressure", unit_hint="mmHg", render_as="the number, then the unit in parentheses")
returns 20 (mmHg)
